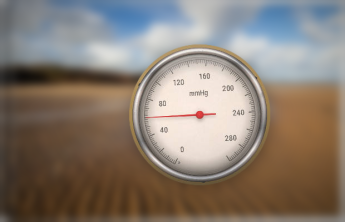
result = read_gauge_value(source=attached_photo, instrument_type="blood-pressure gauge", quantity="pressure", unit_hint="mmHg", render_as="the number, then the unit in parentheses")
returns 60 (mmHg)
